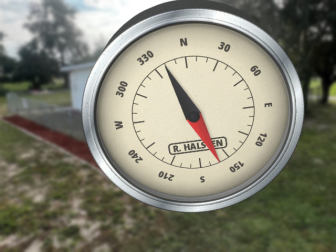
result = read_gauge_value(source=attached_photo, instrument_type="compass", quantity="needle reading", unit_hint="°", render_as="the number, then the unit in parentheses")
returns 160 (°)
